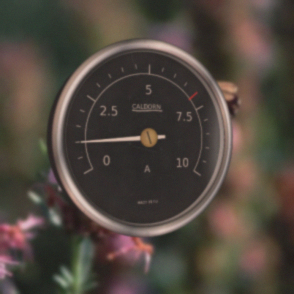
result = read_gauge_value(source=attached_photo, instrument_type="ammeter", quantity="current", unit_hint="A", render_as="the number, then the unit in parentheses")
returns 1 (A)
